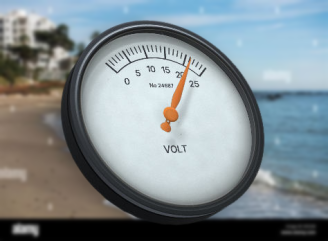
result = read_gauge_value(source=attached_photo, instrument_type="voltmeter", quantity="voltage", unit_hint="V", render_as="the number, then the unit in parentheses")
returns 21 (V)
